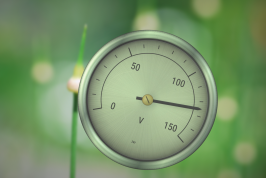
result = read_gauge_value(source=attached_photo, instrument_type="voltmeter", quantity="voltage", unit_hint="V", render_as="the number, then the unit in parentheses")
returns 125 (V)
